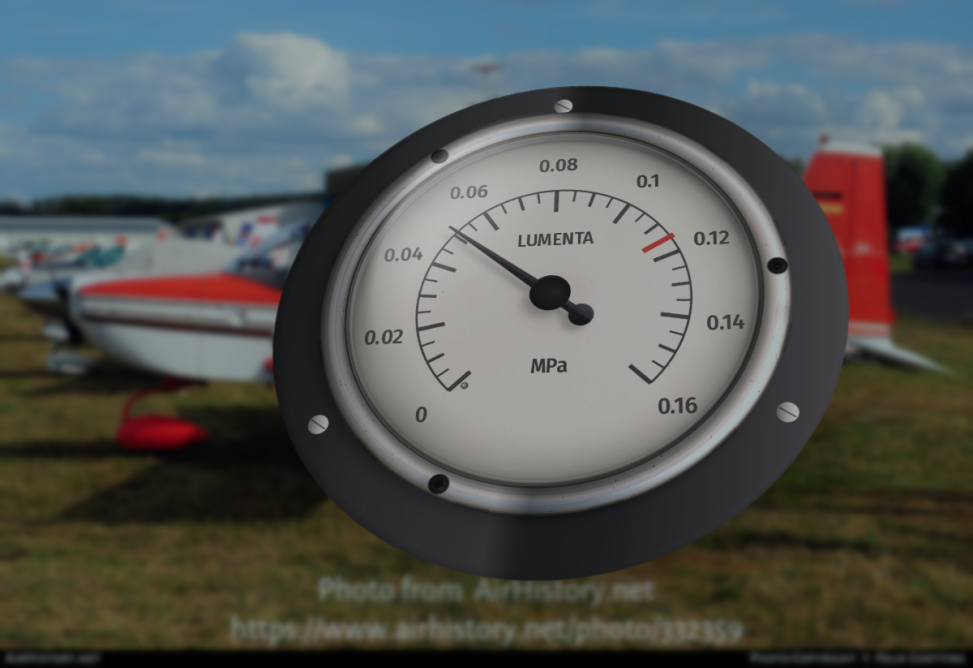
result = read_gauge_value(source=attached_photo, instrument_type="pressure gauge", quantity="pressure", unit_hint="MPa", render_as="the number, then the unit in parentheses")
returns 0.05 (MPa)
